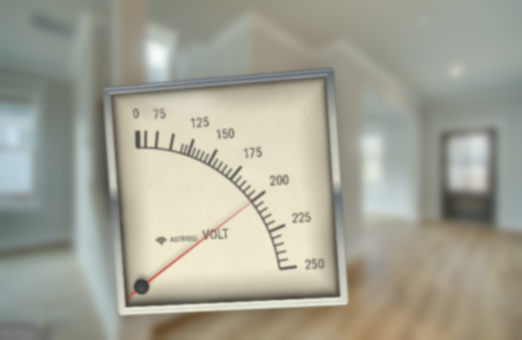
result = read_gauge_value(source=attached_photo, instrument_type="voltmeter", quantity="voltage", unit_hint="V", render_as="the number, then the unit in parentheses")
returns 200 (V)
